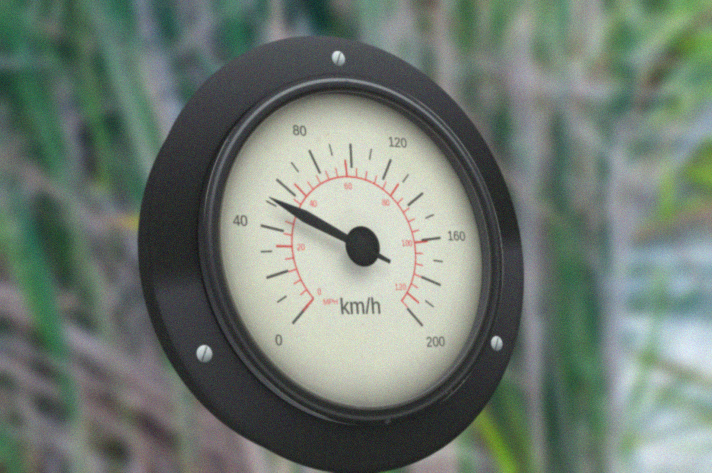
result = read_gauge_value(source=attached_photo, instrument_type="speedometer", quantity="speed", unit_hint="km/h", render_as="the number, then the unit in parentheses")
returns 50 (km/h)
